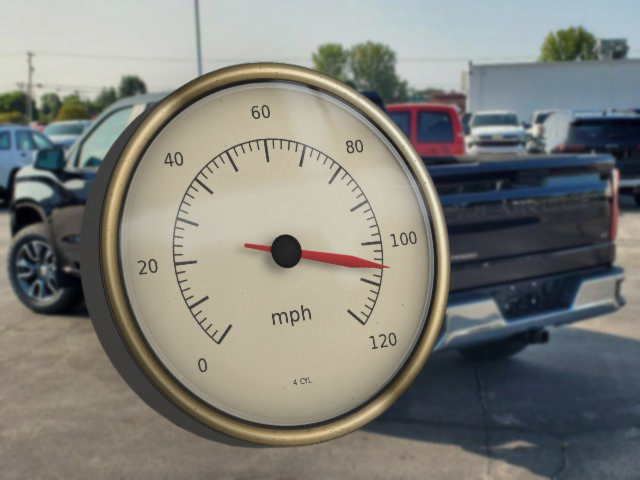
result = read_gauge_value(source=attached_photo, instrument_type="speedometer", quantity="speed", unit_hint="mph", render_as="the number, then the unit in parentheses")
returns 106 (mph)
